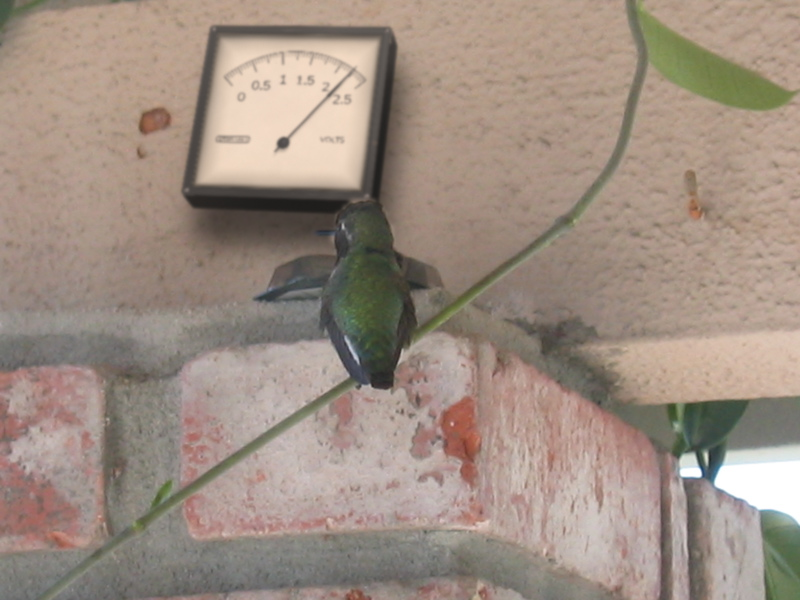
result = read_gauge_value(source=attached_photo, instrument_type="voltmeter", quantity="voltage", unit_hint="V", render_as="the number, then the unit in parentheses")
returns 2.25 (V)
